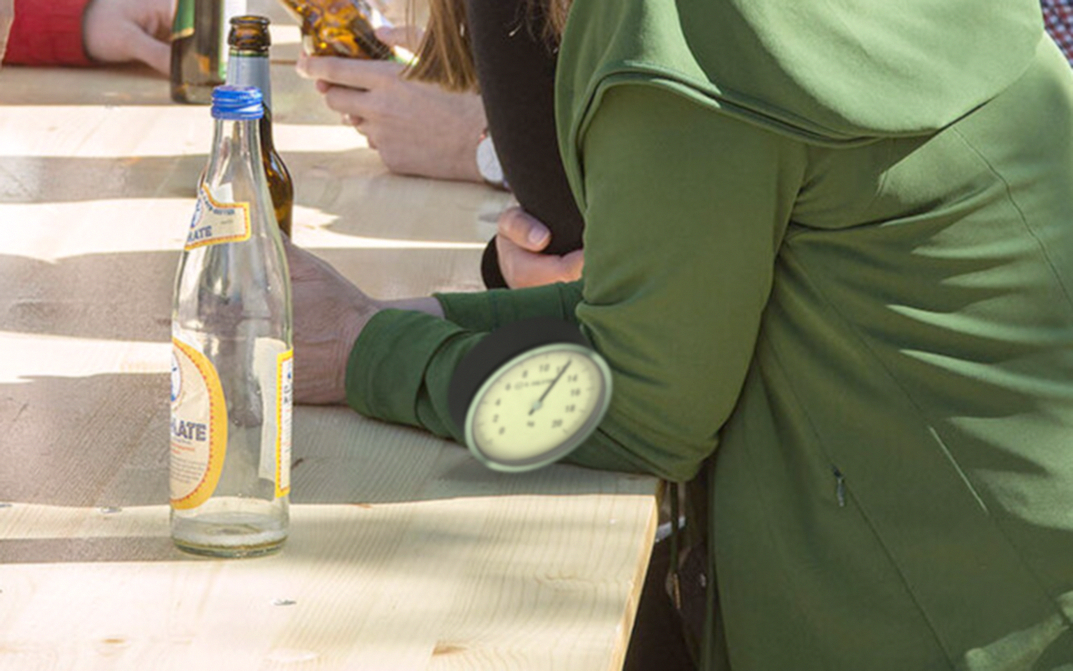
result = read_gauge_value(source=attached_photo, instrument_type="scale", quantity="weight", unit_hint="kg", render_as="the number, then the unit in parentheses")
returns 12 (kg)
